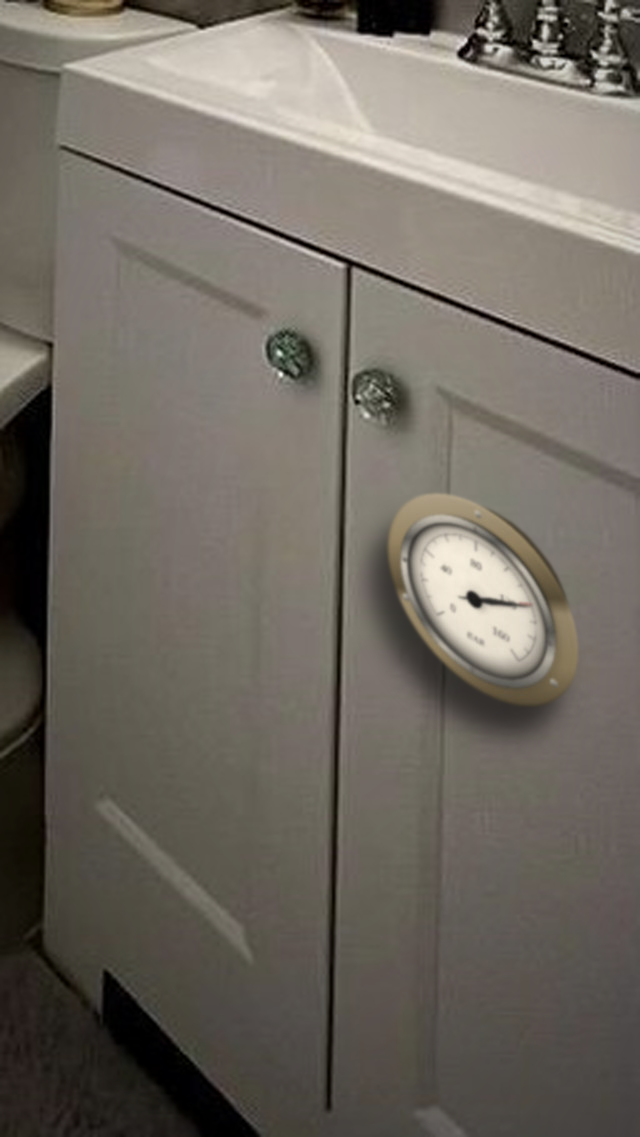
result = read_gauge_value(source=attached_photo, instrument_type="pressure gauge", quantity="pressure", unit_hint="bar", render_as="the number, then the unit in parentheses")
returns 120 (bar)
